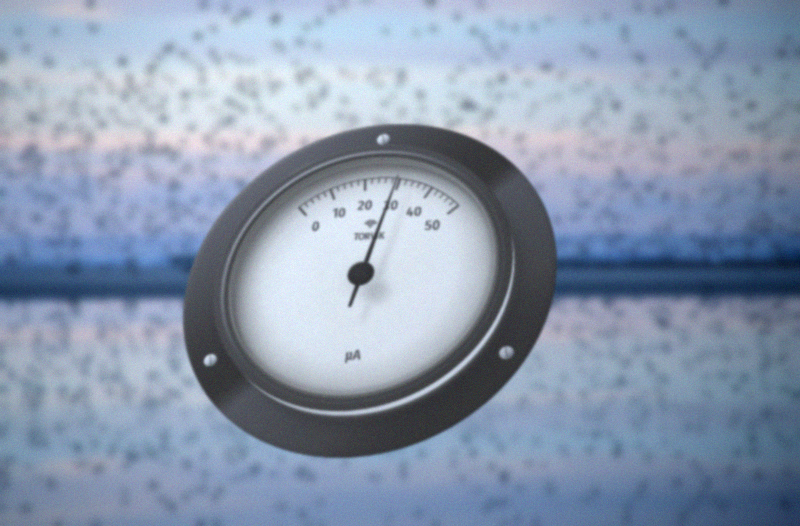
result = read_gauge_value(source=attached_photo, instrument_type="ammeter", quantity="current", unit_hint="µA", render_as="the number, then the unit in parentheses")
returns 30 (µA)
